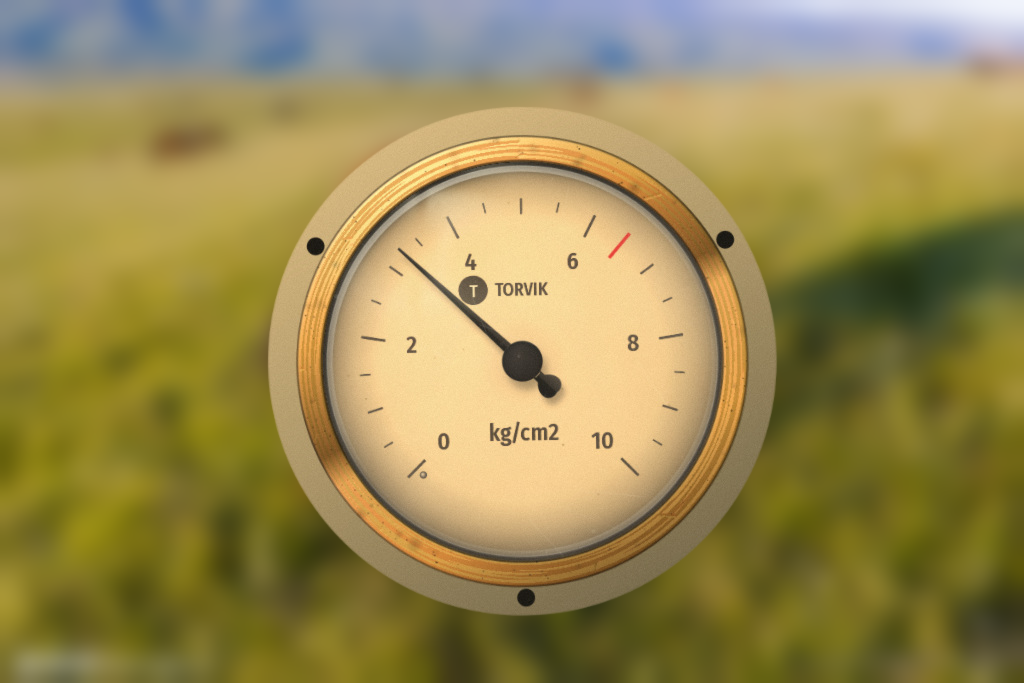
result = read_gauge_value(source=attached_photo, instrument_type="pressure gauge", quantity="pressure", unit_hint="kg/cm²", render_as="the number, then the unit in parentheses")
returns 3.25 (kg/cm²)
